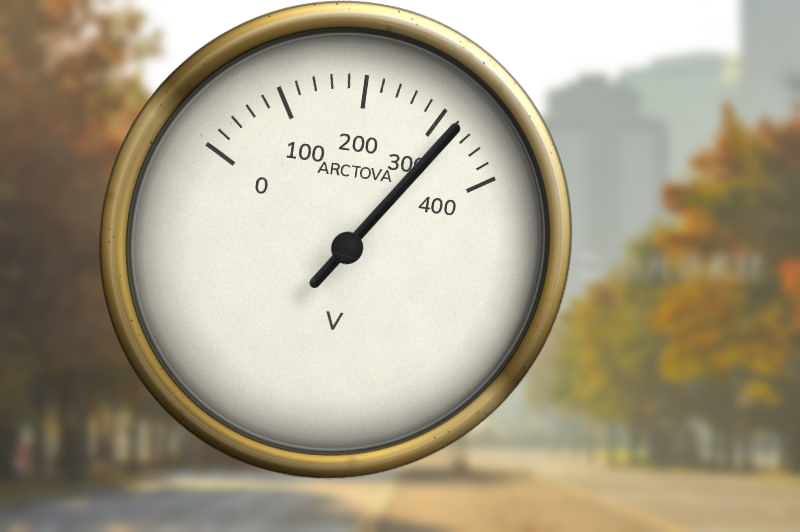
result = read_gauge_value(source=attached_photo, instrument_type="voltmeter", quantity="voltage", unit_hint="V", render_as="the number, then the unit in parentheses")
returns 320 (V)
